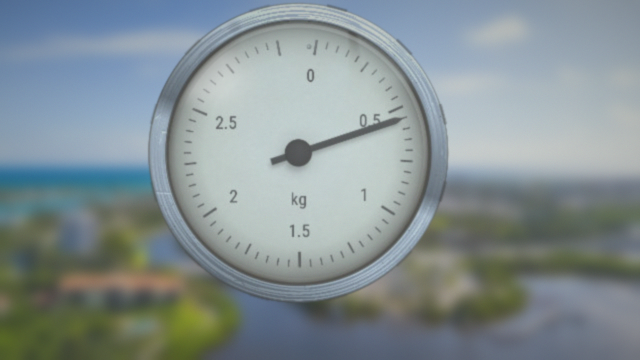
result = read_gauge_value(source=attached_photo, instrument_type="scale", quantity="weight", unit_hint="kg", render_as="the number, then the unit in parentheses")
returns 0.55 (kg)
